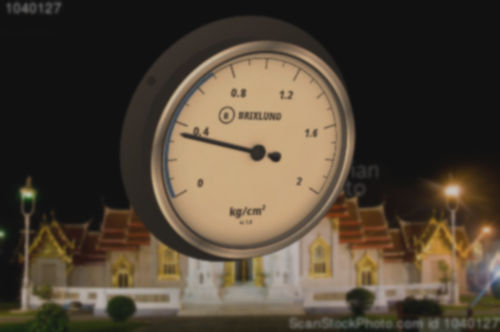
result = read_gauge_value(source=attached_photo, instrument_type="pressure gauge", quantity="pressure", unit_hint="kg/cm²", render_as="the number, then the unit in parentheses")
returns 0.35 (kg/cm²)
